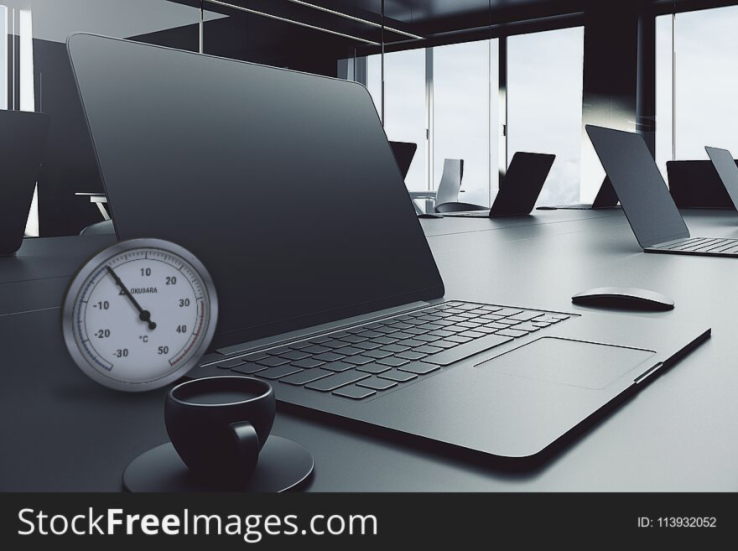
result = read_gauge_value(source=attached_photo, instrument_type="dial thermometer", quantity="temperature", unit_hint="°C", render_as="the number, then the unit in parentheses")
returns 0 (°C)
